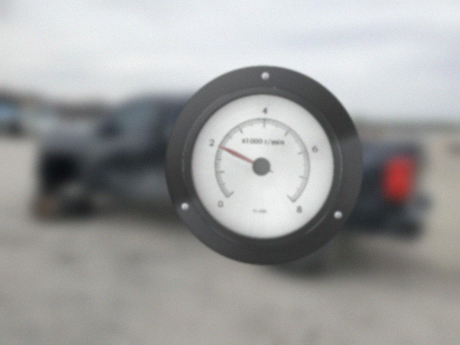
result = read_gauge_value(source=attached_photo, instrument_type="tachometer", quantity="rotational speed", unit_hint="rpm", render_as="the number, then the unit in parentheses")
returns 2000 (rpm)
